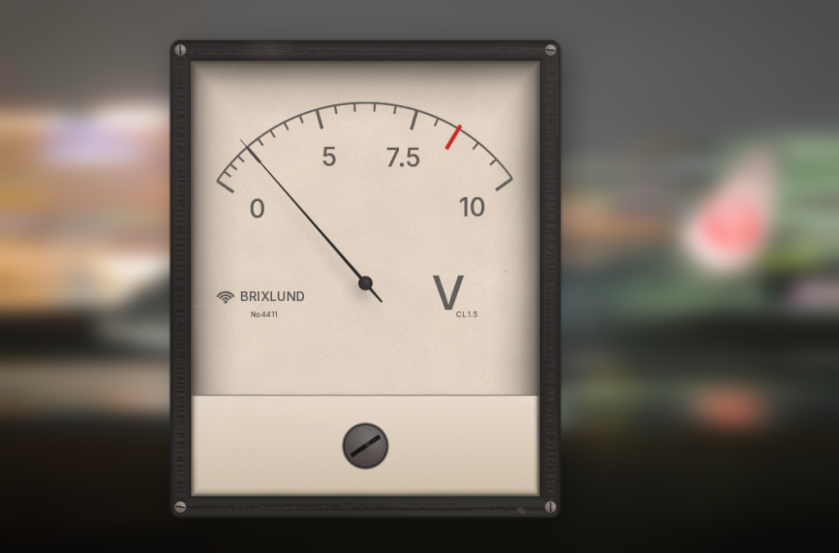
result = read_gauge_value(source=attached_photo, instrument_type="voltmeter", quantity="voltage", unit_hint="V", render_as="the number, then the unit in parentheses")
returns 2.5 (V)
